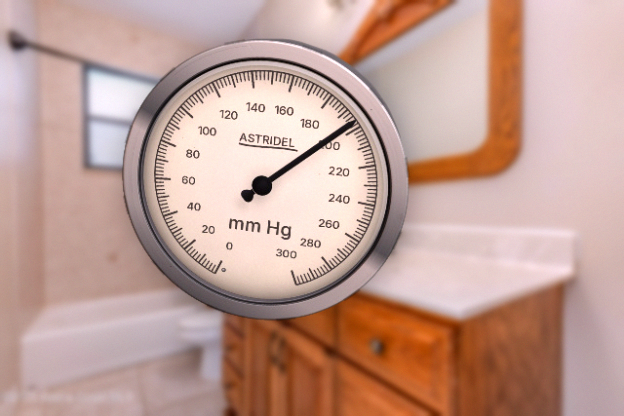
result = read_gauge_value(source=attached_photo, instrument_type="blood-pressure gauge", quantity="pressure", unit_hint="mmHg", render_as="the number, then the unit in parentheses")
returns 196 (mmHg)
